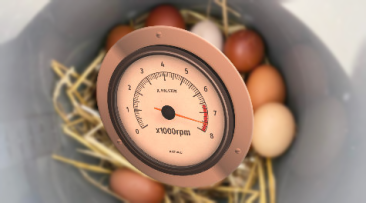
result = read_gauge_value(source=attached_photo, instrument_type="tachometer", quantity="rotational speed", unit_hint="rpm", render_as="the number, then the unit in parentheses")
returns 7500 (rpm)
